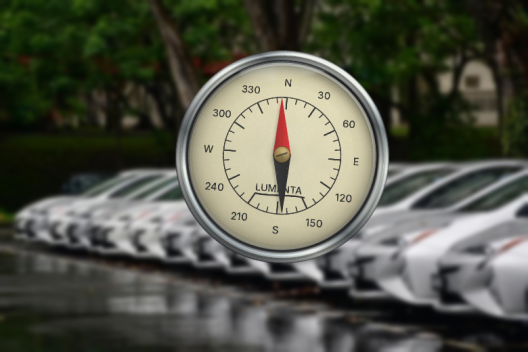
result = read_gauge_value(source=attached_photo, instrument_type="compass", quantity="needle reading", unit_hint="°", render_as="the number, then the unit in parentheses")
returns 355 (°)
